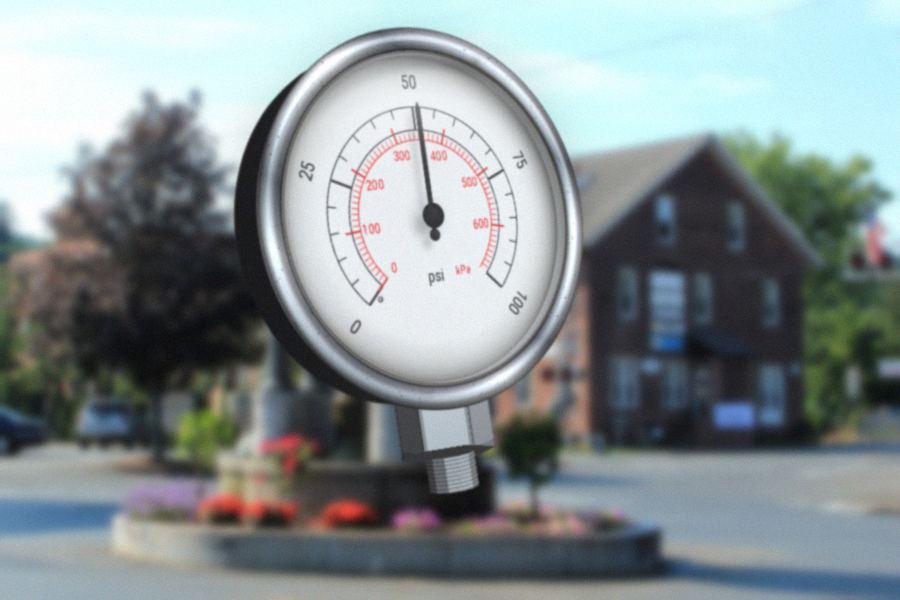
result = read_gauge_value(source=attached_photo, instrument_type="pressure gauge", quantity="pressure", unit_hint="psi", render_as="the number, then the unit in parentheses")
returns 50 (psi)
